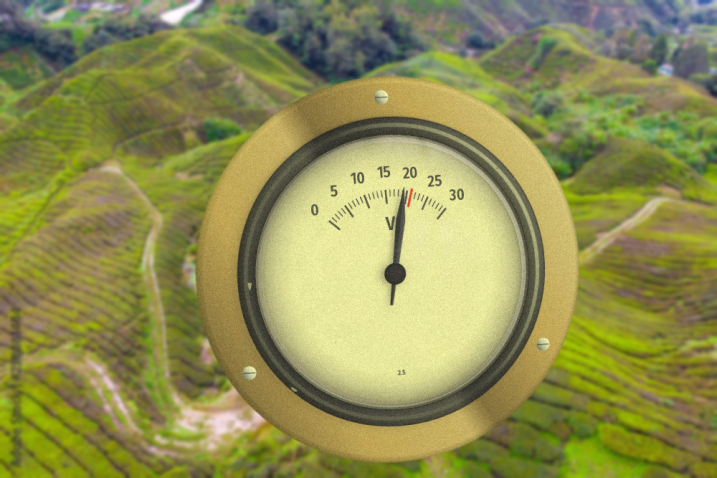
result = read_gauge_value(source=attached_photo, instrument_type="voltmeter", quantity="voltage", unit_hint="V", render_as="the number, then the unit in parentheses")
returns 19 (V)
